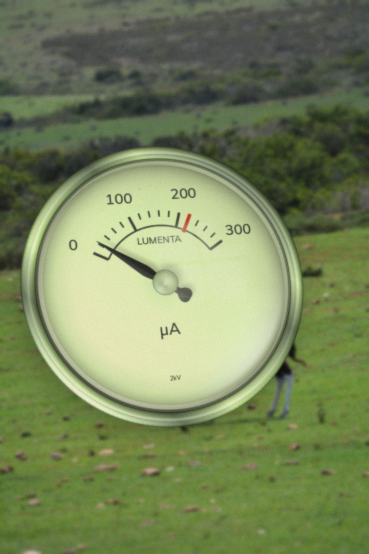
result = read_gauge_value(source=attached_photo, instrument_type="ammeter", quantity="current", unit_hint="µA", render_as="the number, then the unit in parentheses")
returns 20 (µA)
